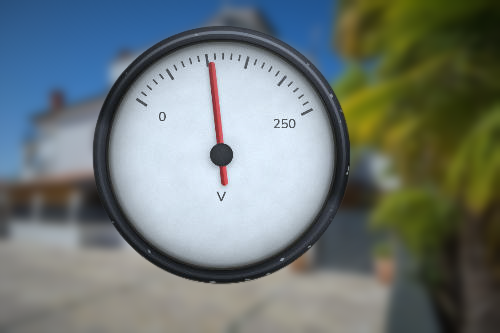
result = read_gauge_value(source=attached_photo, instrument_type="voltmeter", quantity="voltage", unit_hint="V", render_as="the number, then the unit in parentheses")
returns 105 (V)
